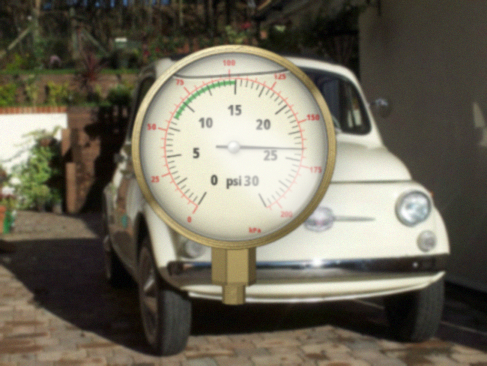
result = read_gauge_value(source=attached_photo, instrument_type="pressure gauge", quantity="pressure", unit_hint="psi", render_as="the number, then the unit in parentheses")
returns 24 (psi)
